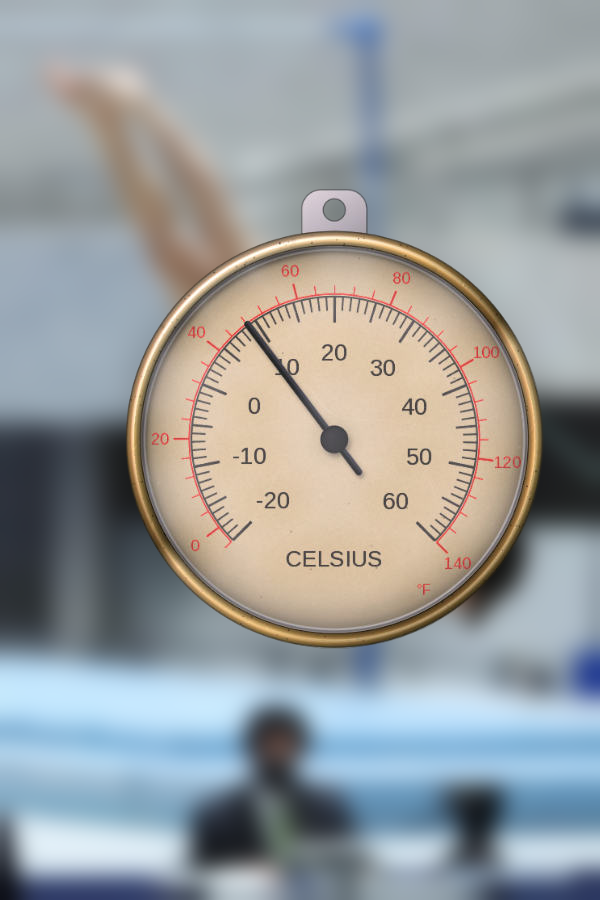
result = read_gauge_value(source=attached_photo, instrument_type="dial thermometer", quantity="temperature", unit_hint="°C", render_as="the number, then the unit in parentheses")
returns 9 (°C)
